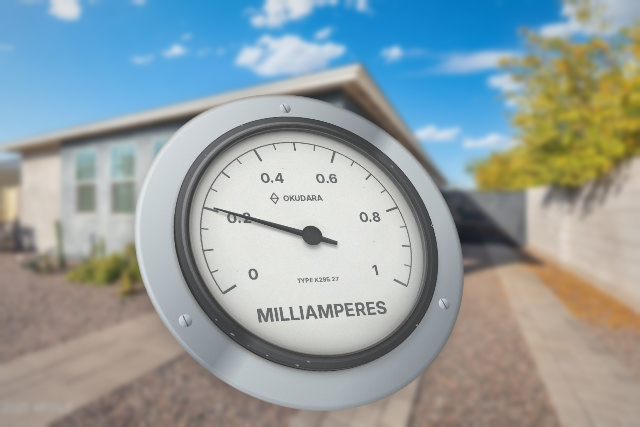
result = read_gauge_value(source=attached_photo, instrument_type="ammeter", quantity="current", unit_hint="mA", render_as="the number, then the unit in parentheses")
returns 0.2 (mA)
